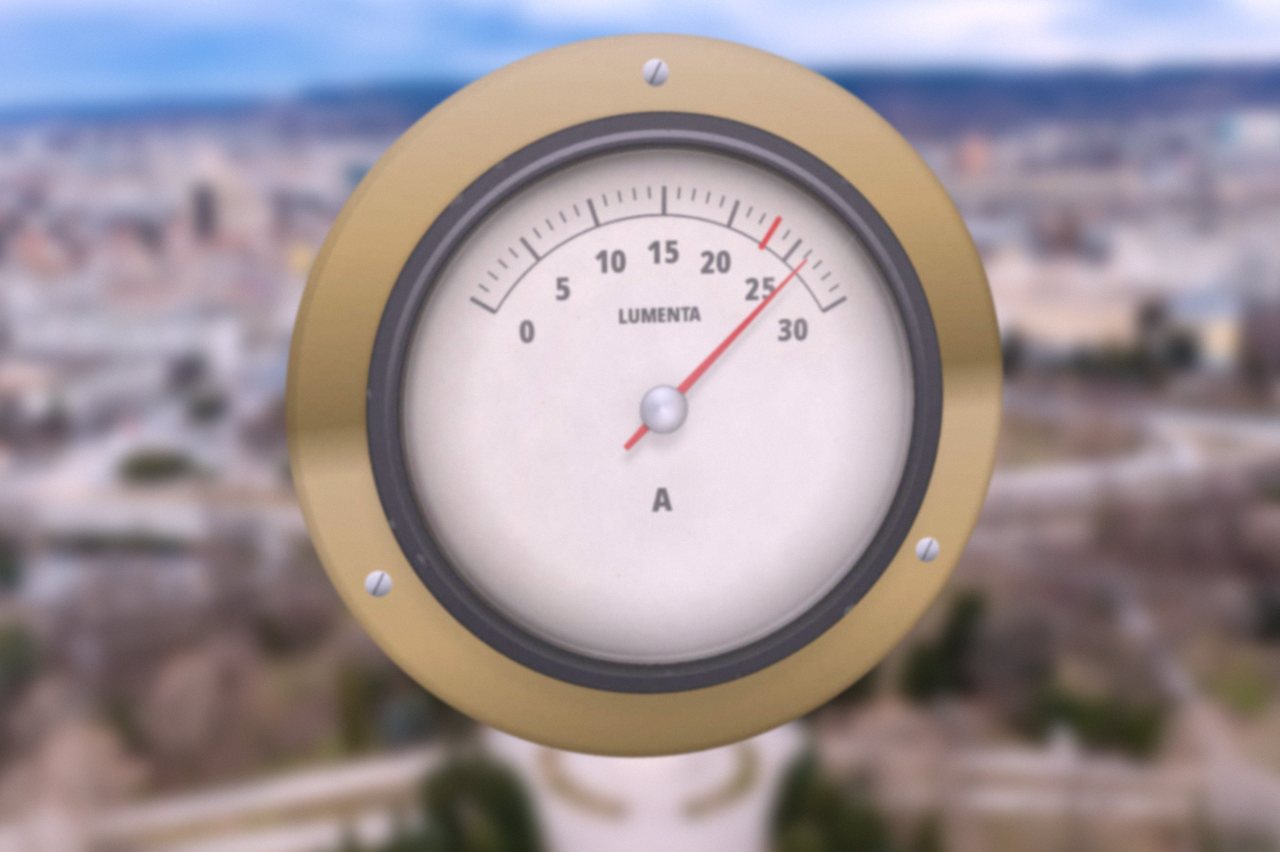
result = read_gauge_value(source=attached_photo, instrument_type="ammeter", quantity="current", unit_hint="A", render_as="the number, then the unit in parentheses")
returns 26 (A)
